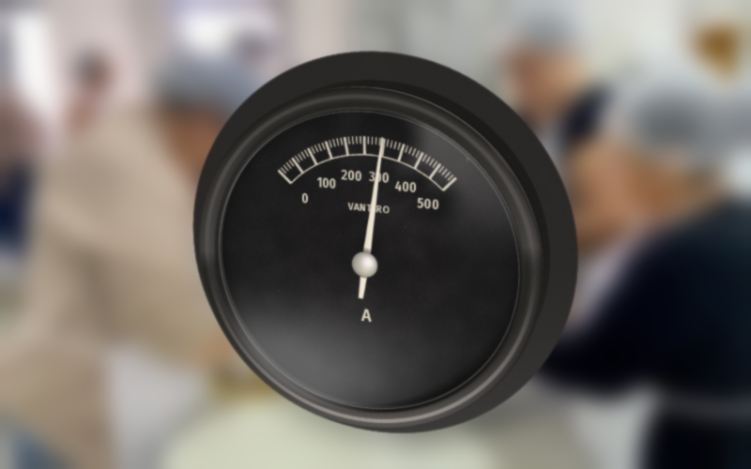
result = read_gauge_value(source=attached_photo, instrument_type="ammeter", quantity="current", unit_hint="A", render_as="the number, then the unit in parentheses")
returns 300 (A)
